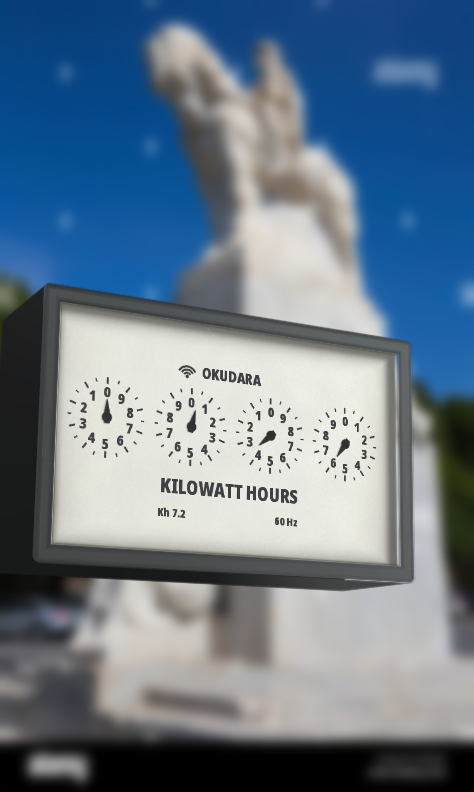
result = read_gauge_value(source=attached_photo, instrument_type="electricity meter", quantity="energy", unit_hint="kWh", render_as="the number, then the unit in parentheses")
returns 36 (kWh)
